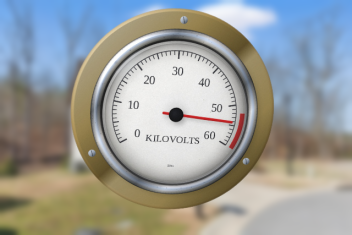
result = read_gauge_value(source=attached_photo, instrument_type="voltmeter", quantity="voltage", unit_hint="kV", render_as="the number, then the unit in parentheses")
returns 54 (kV)
